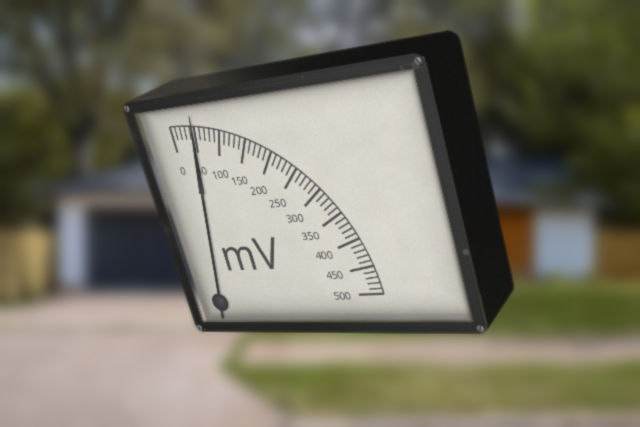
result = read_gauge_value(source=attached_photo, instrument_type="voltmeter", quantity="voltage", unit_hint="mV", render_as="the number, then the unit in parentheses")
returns 50 (mV)
